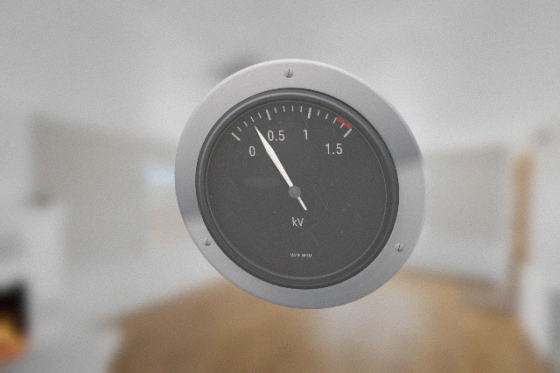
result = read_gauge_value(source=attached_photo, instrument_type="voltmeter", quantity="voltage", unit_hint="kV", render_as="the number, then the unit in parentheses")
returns 0.3 (kV)
